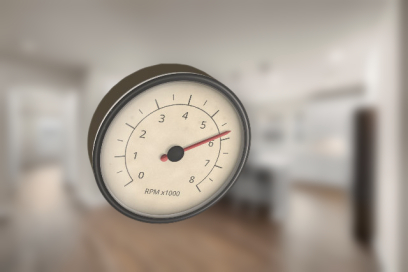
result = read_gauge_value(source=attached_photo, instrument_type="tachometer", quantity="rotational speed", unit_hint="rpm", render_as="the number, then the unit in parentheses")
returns 5750 (rpm)
